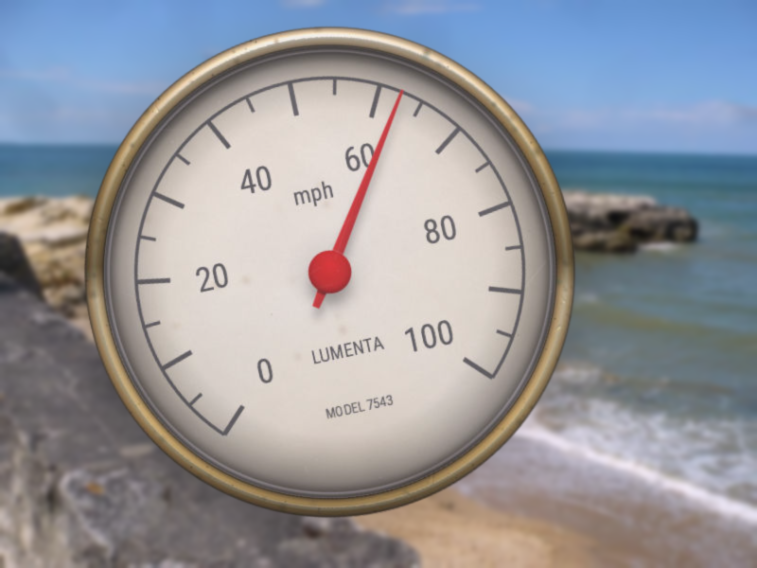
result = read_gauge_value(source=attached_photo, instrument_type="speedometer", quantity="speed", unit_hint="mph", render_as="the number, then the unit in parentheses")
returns 62.5 (mph)
